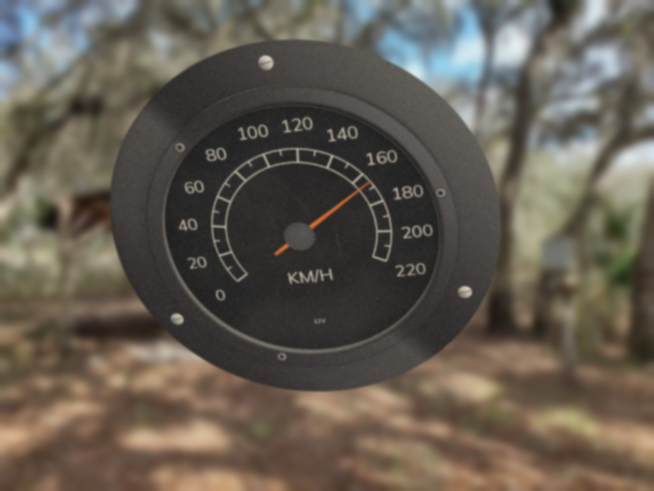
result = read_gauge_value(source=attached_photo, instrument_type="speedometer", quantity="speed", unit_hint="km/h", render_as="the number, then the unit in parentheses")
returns 165 (km/h)
